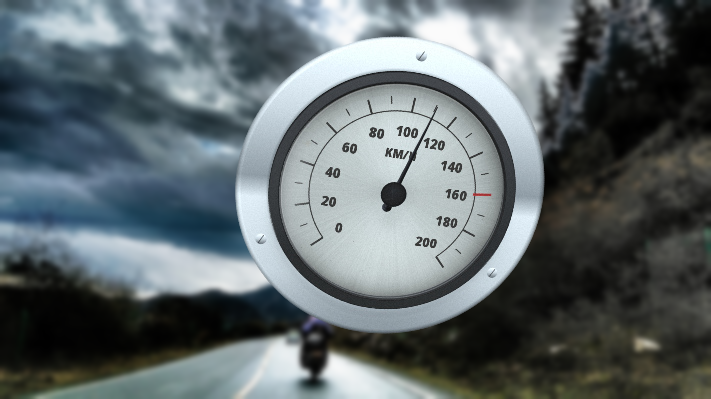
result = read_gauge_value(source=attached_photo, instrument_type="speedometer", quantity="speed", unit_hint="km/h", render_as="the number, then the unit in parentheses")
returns 110 (km/h)
